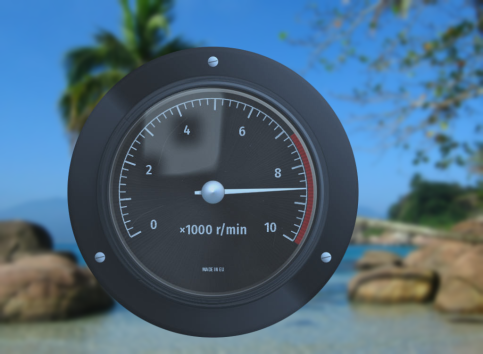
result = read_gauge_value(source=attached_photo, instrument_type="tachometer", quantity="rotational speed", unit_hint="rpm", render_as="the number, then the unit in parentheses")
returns 8600 (rpm)
